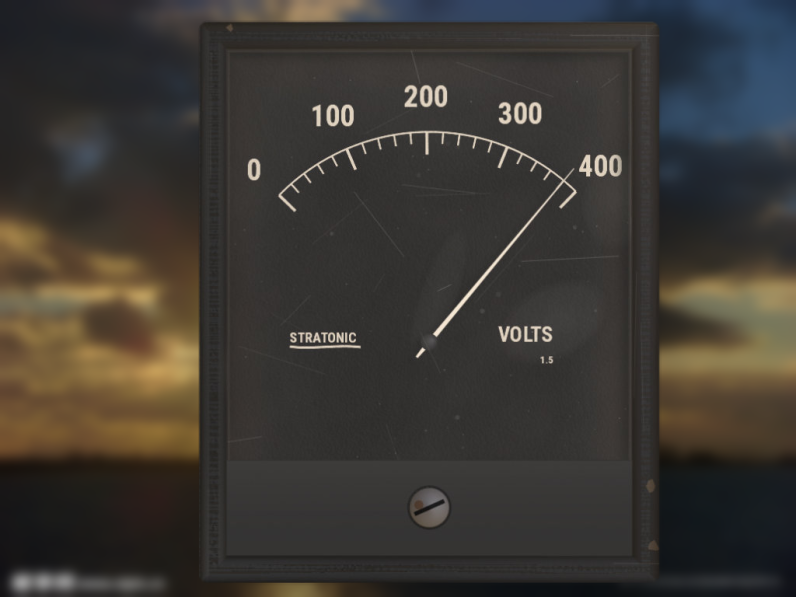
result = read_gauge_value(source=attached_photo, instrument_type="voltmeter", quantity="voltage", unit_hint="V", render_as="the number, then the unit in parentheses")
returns 380 (V)
